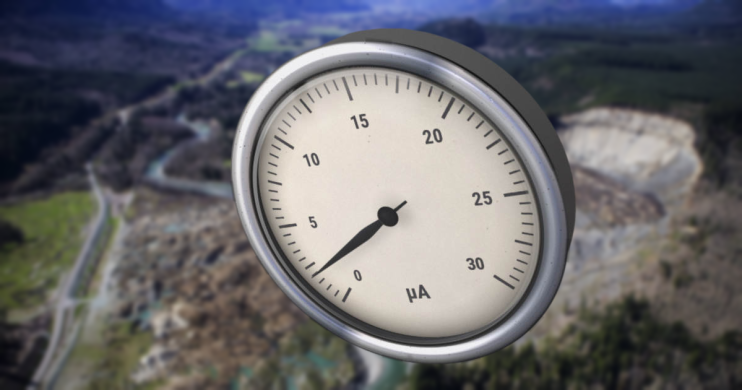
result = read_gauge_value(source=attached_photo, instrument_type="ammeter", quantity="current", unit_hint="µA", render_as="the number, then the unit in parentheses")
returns 2 (µA)
